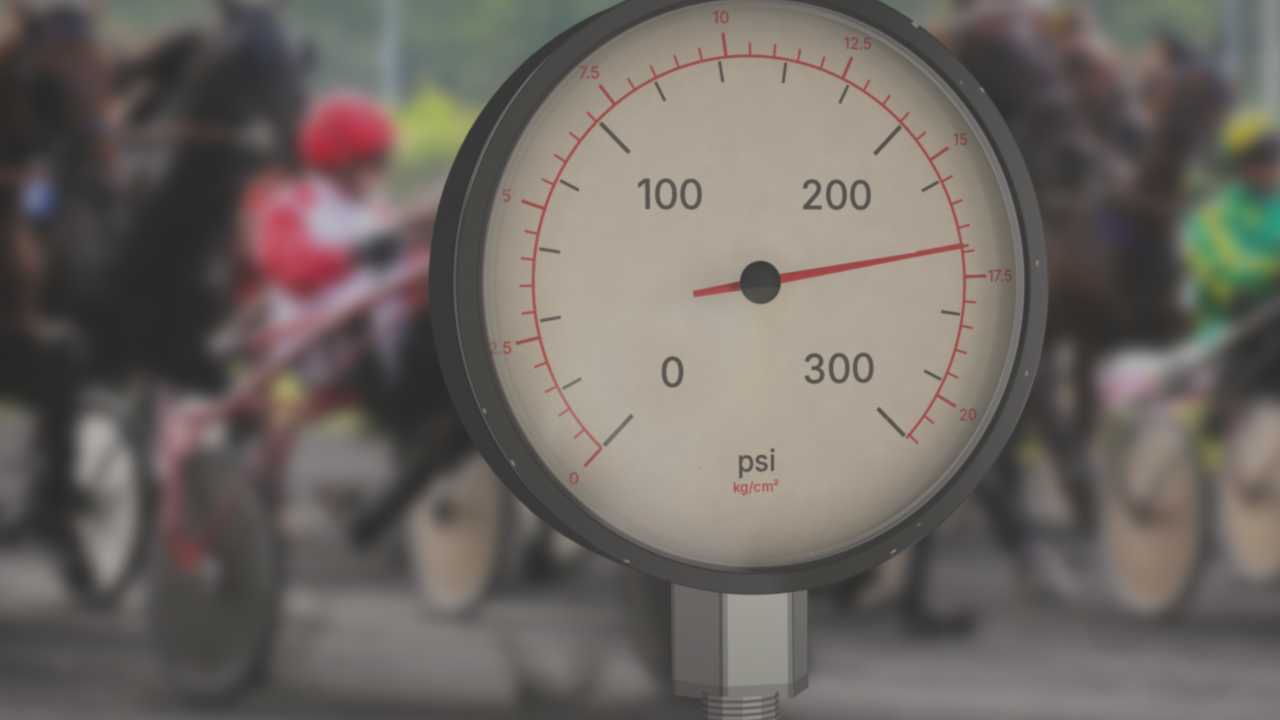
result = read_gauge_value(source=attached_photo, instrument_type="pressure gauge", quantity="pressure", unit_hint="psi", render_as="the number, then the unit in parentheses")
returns 240 (psi)
